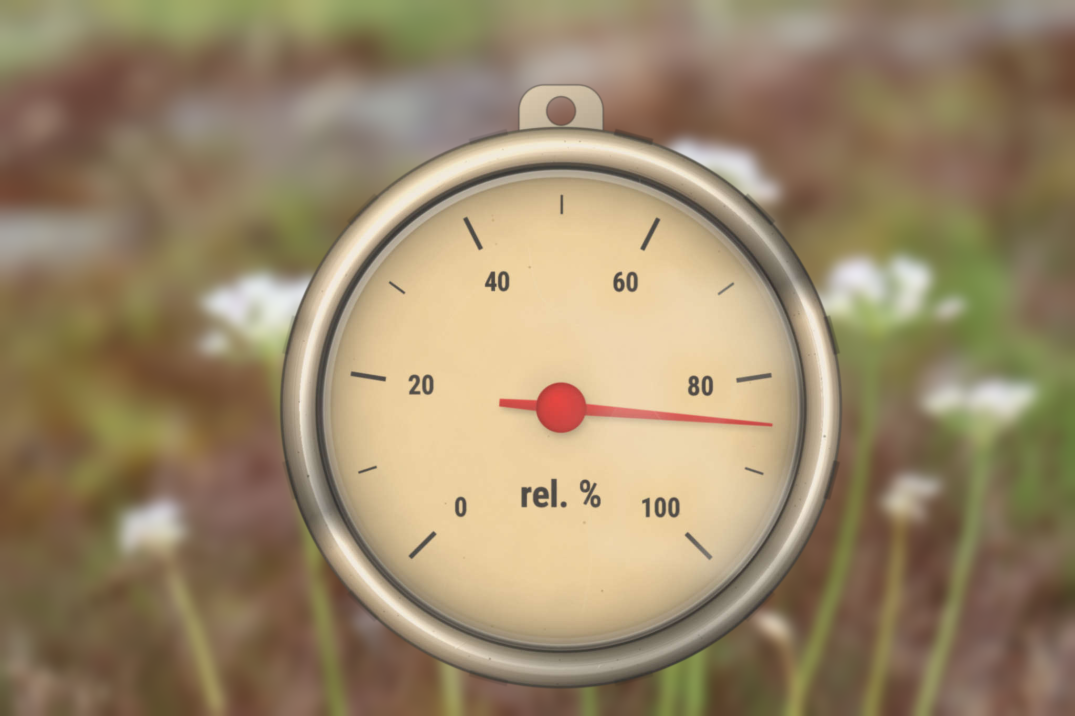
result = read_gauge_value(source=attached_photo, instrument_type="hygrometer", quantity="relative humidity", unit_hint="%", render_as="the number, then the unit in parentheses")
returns 85 (%)
